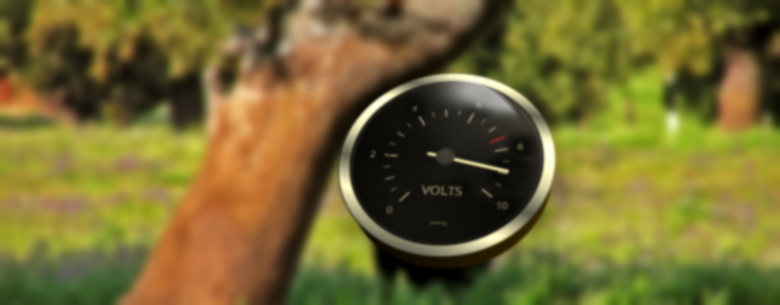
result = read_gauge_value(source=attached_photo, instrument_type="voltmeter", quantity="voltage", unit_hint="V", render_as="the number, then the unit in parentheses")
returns 9 (V)
